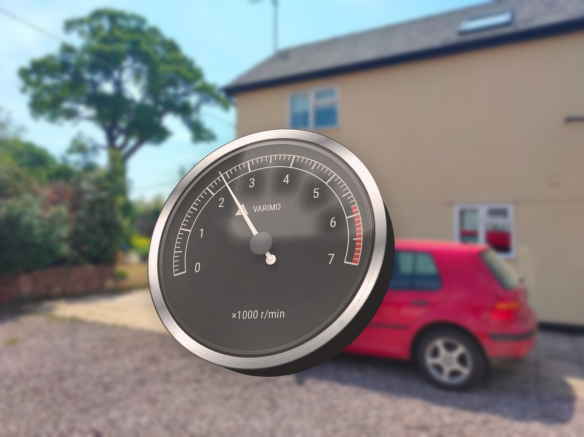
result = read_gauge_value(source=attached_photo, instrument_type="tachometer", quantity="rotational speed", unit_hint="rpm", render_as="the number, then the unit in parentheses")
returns 2400 (rpm)
